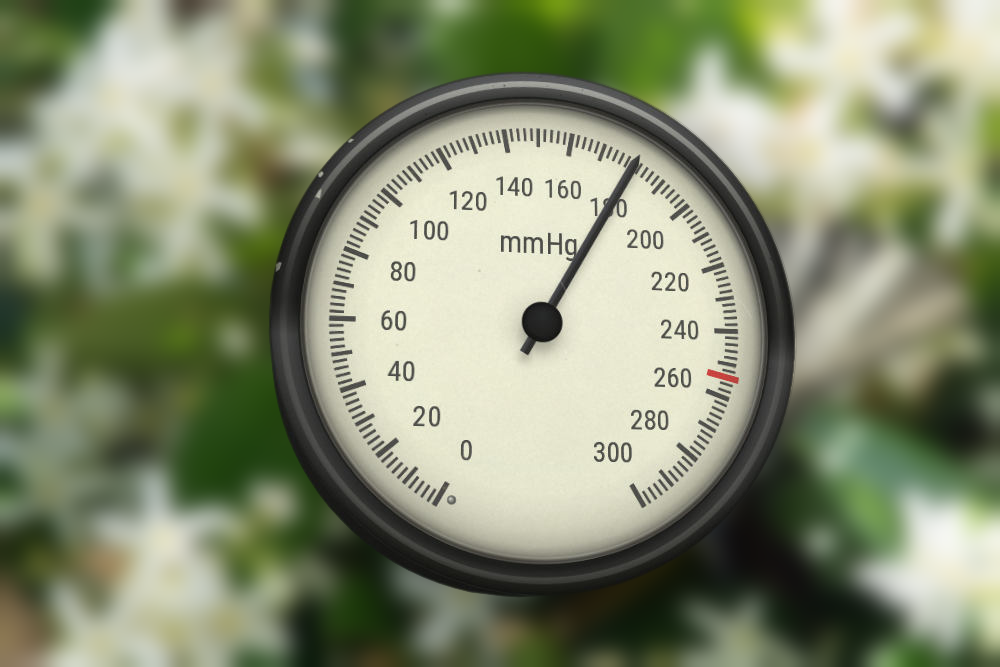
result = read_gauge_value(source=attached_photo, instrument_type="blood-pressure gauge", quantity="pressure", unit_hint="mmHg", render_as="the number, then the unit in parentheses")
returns 180 (mmHg)
